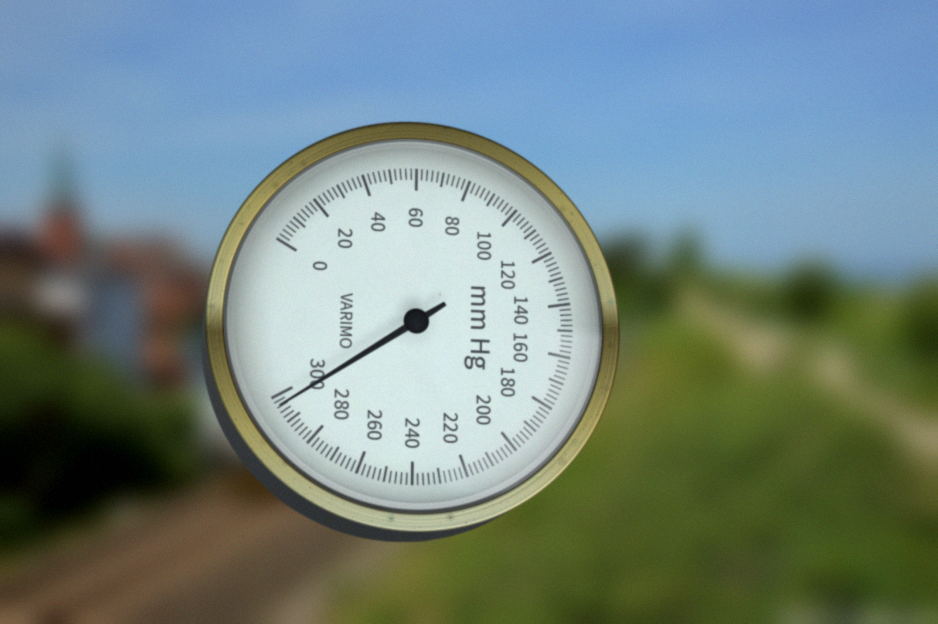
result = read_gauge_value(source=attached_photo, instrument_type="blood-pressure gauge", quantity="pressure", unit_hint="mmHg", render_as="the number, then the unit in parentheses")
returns 296 (mmHg)
